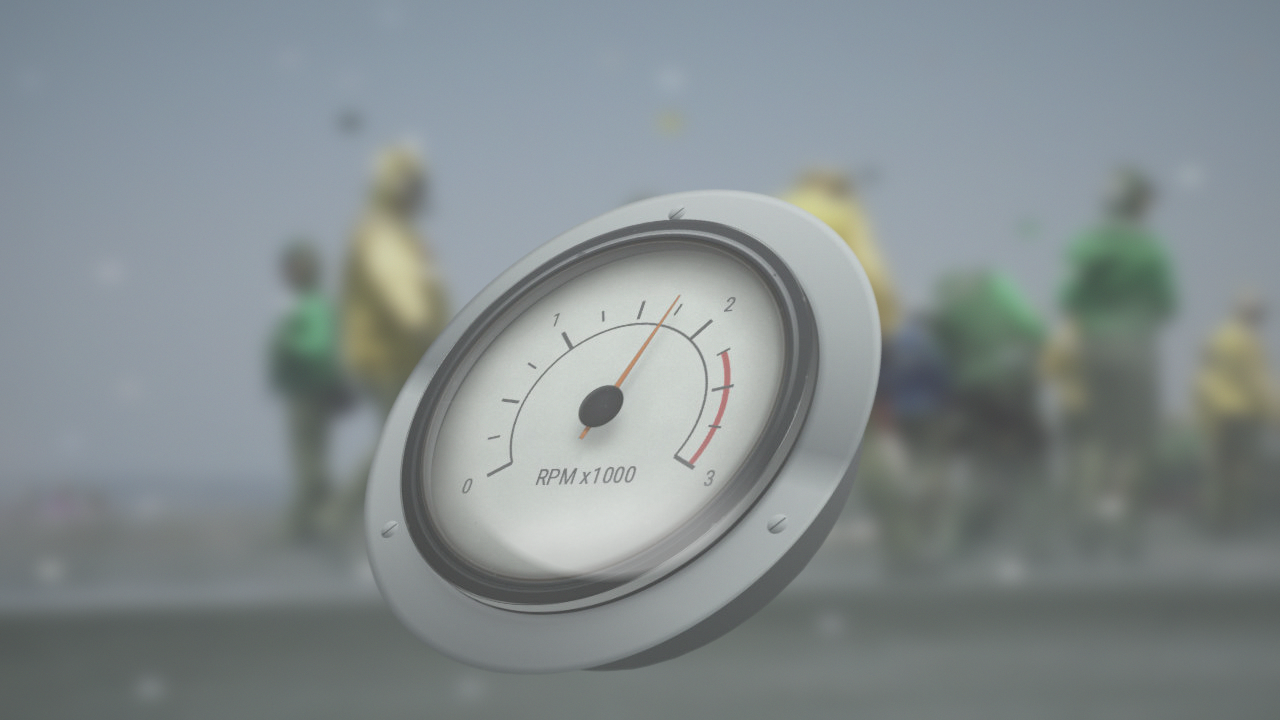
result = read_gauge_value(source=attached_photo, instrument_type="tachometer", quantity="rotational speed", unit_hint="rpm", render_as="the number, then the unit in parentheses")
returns 1750 (rpm)
